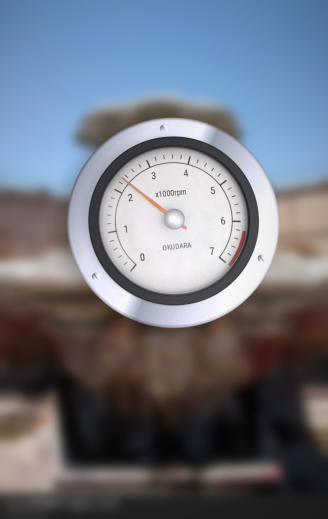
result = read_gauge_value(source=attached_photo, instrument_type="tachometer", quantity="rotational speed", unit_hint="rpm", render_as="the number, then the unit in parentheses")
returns 2300 (rpm)
